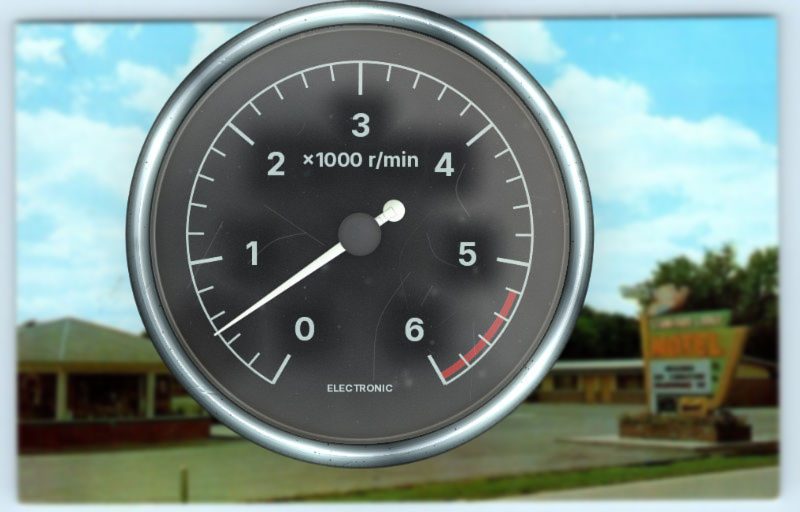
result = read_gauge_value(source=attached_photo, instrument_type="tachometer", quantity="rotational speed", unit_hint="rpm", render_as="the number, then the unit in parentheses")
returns 500 (rpm)
